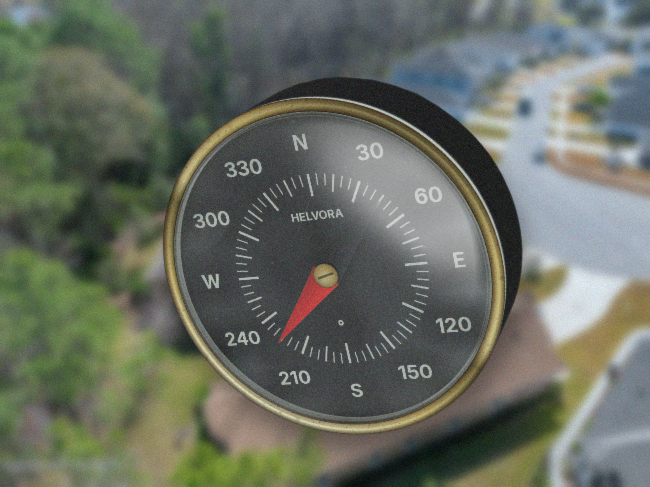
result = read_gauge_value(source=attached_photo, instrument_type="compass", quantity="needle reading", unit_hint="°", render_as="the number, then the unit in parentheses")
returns 225 (°)
